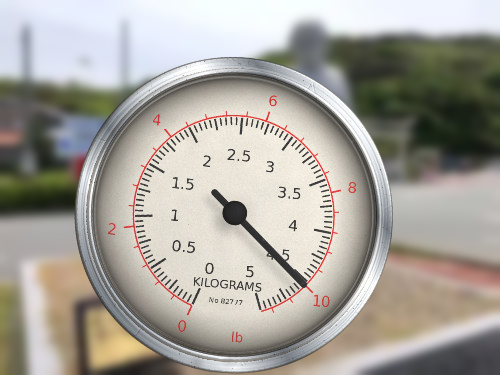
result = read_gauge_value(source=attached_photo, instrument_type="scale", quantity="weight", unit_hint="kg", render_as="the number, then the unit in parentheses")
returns 4.55 (kg)
